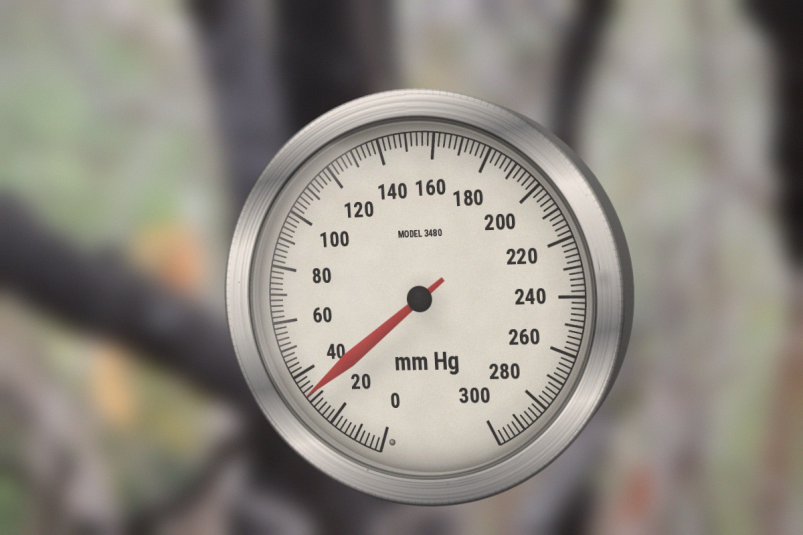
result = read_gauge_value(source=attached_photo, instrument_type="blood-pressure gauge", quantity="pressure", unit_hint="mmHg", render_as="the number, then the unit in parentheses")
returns 32 (mmHg)
